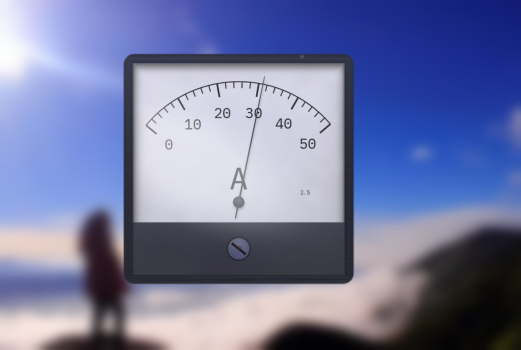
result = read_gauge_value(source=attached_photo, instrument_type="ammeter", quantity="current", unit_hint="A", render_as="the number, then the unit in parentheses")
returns 31 (A)
